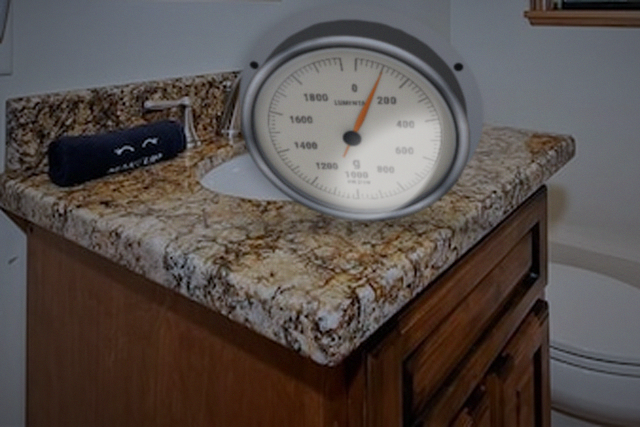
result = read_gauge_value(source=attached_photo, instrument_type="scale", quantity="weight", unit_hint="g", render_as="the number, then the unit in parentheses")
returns 100 (g)
